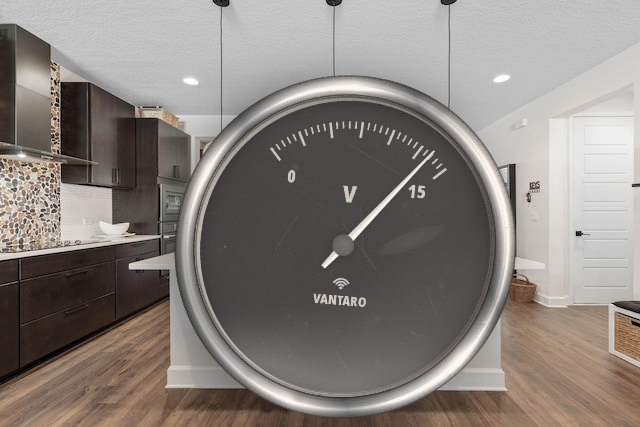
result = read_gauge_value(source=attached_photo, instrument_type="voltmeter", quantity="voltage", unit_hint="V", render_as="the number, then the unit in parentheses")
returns 13.5 (V)
